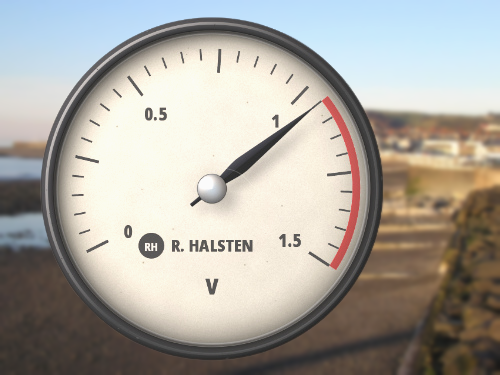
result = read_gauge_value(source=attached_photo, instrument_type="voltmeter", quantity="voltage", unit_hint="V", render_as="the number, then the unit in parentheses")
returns 1.05 (V)
